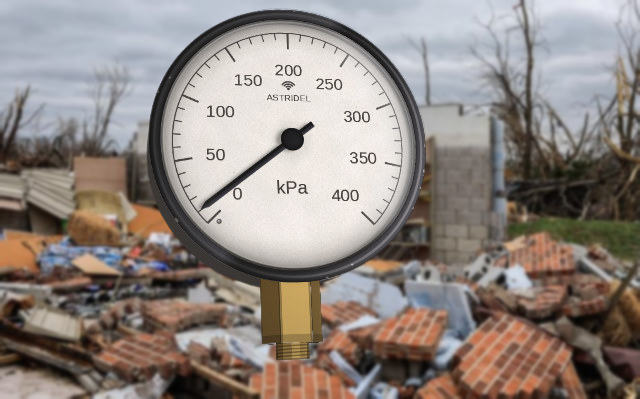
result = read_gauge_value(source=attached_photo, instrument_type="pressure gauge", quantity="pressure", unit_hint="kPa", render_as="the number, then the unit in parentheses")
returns 10 (kPa)
